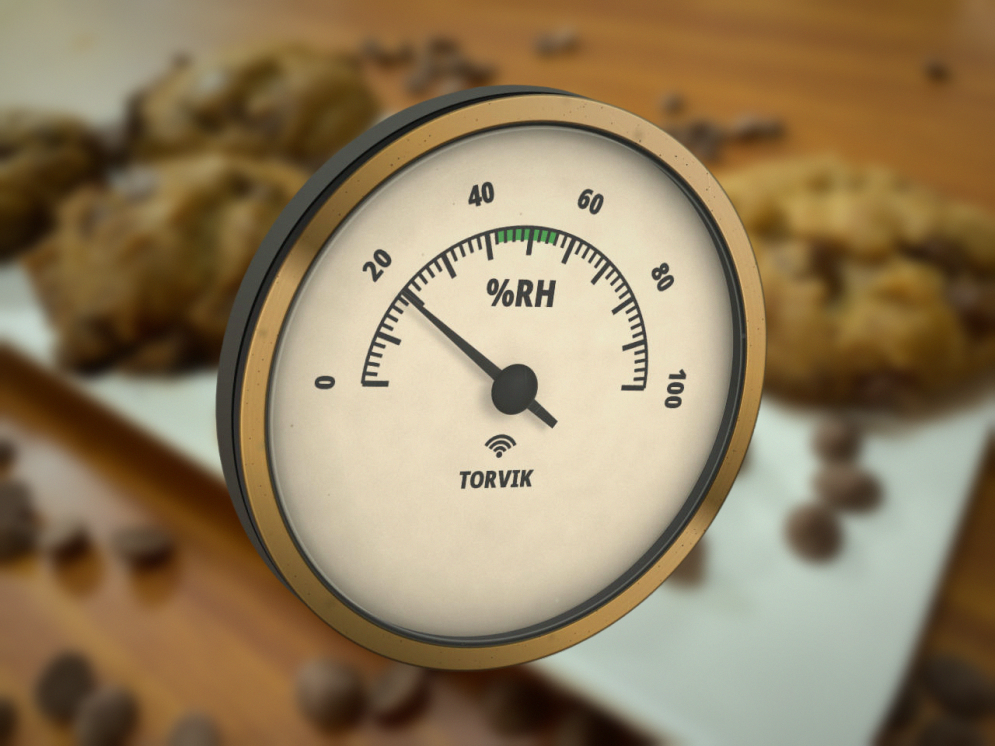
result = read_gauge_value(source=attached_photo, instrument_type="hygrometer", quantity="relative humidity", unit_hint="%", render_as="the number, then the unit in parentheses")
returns 19 (%)
